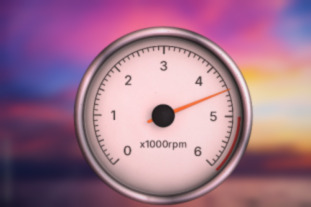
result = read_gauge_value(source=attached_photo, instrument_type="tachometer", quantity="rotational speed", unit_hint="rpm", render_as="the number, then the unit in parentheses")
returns 4500 (rpm)
